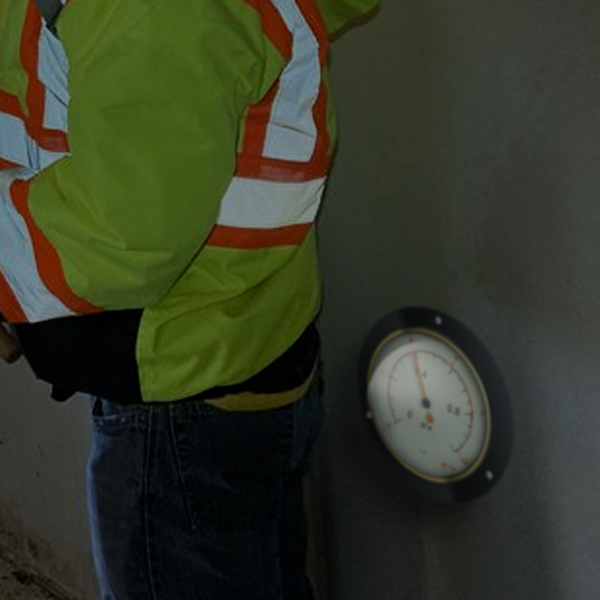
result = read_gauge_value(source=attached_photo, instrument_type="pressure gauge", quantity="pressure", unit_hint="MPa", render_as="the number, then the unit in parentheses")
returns 0.4 (MPa)
